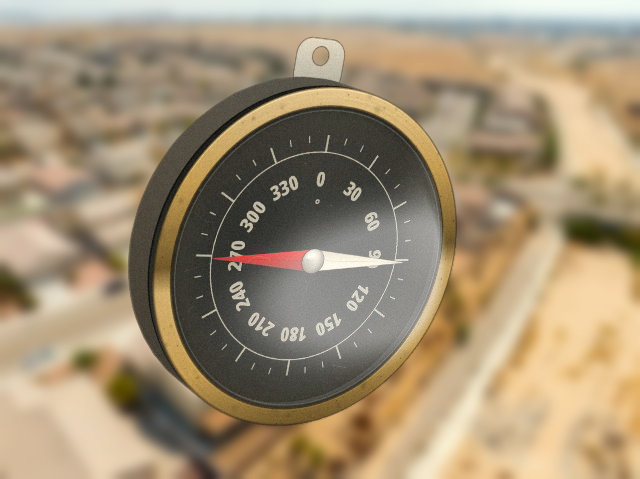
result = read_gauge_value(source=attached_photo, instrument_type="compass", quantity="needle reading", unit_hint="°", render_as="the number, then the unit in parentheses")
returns 270 (°)
